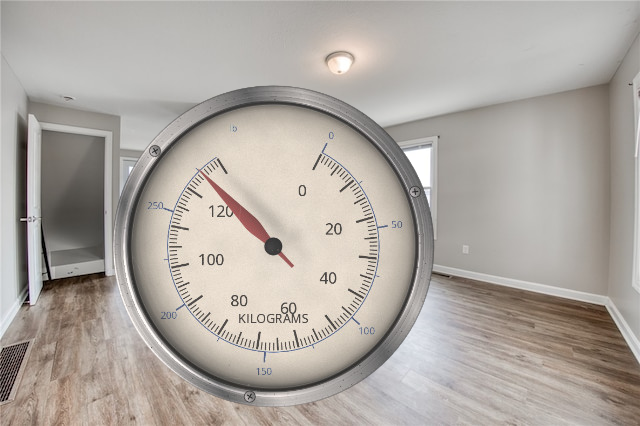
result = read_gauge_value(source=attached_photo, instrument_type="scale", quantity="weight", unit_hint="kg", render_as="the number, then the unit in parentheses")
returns 125 (kg)
